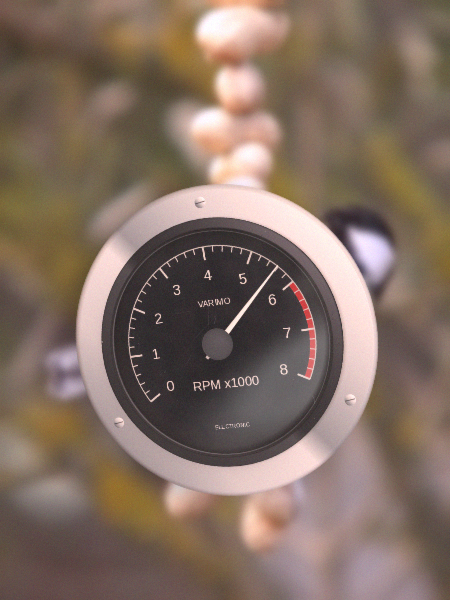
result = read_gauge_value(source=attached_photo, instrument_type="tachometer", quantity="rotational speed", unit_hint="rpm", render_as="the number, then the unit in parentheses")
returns 5600 (rpm)
